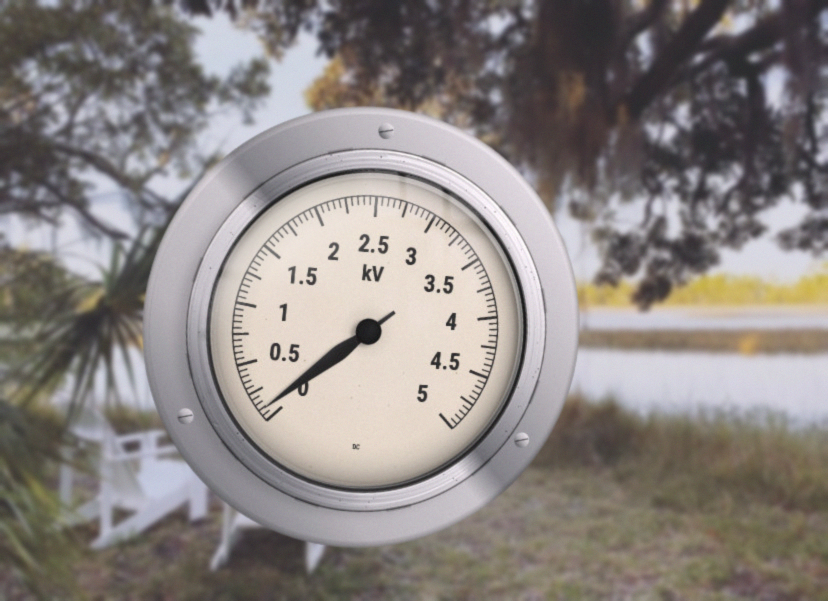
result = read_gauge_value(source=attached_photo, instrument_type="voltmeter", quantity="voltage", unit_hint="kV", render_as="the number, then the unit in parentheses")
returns 0.1 (kV)
